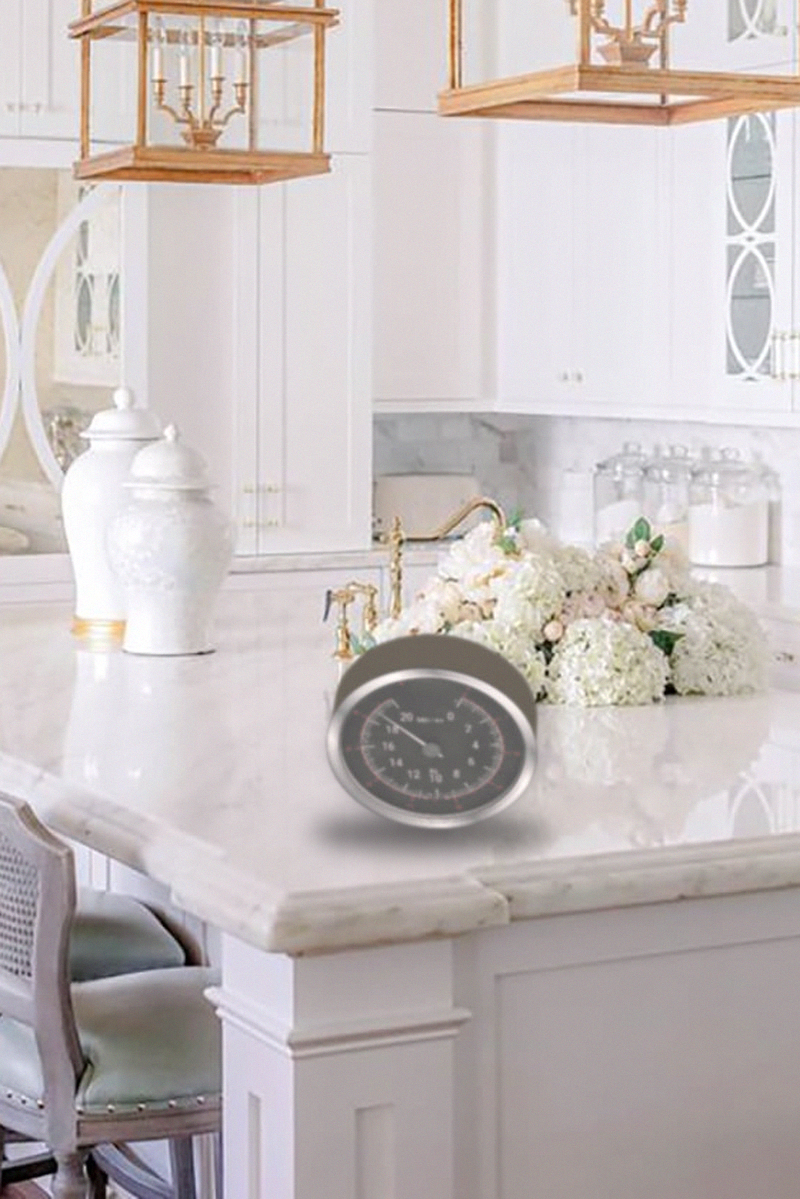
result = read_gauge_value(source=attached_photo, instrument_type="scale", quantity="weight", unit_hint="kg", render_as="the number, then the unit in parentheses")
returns 19 (kg)
